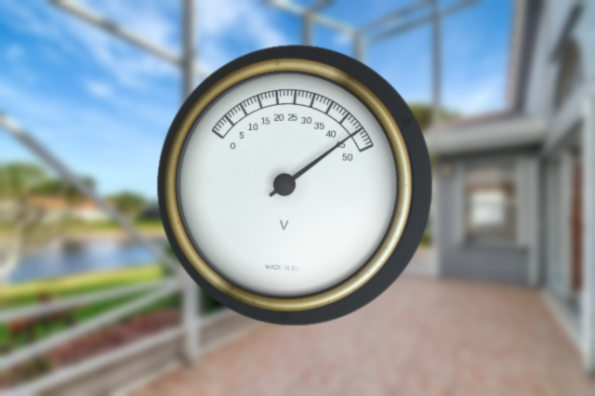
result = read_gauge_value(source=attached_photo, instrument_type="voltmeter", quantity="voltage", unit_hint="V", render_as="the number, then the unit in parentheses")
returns 45 (V)
